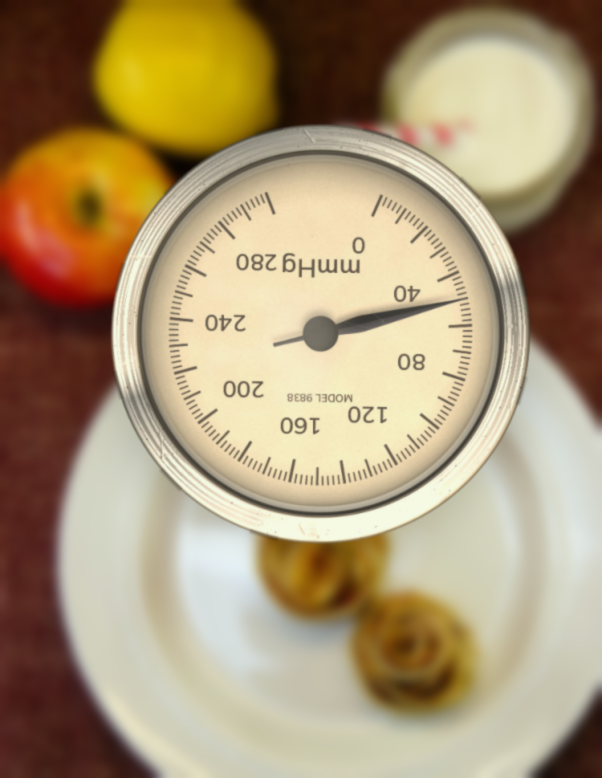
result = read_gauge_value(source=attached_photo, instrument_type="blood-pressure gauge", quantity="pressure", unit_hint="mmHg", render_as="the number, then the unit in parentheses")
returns 50 (mmHg)
